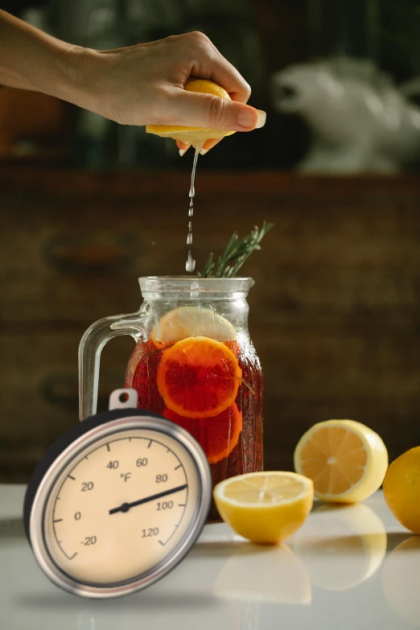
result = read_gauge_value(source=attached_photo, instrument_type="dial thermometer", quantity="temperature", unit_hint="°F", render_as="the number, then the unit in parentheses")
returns 90 (°F)
